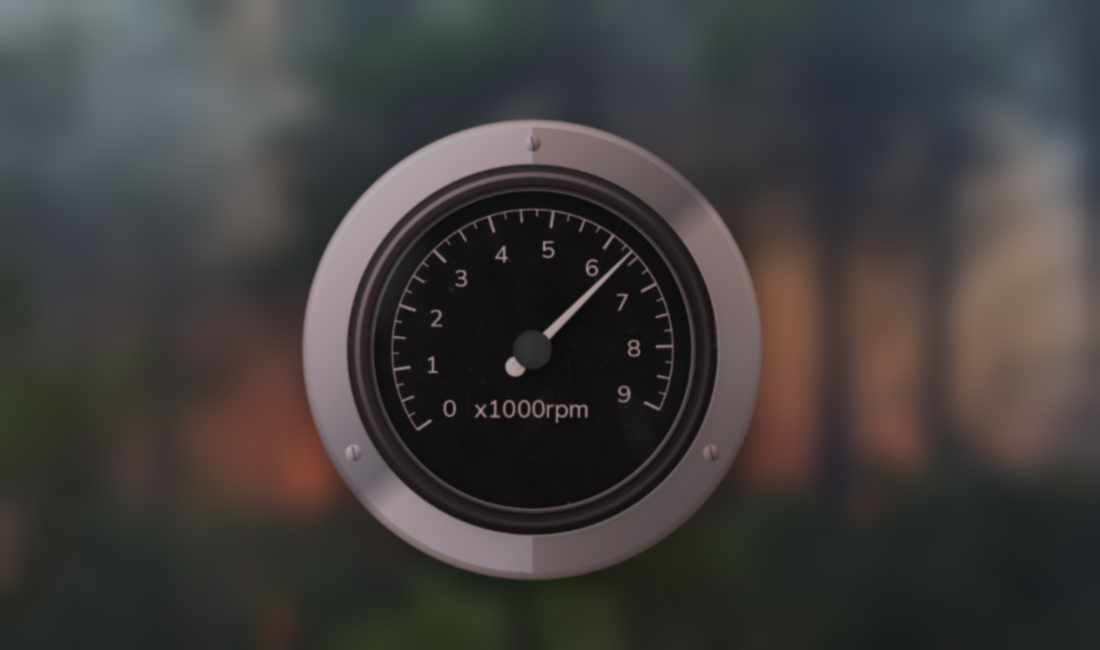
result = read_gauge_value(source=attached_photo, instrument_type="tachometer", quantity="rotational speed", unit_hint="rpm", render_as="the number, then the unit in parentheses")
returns 6375 (rpm)
